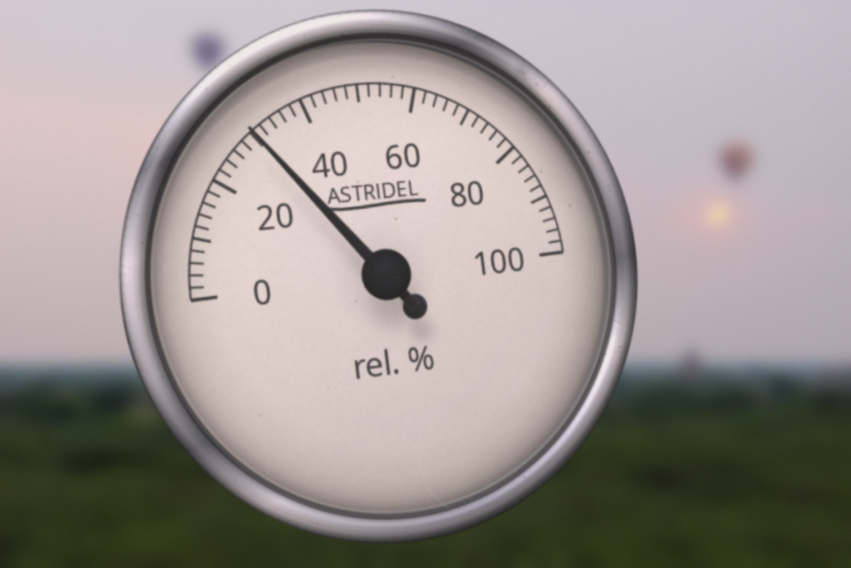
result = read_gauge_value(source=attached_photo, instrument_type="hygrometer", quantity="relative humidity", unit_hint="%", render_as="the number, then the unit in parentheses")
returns 30 (%)
